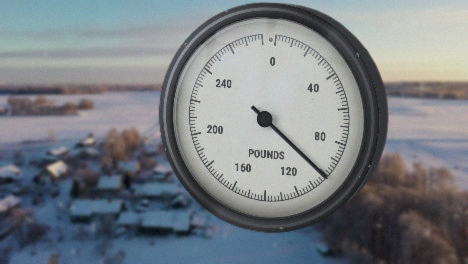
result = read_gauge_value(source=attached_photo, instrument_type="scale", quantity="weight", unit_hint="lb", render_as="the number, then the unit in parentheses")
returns 100 (lb)
